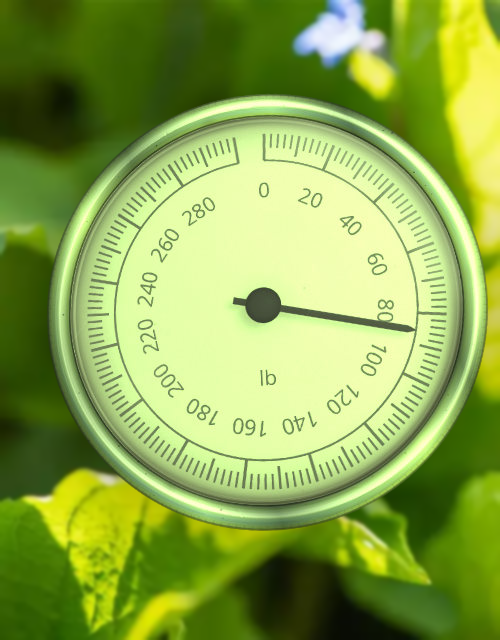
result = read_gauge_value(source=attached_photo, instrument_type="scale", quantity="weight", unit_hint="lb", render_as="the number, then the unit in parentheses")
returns 86 (lb)
